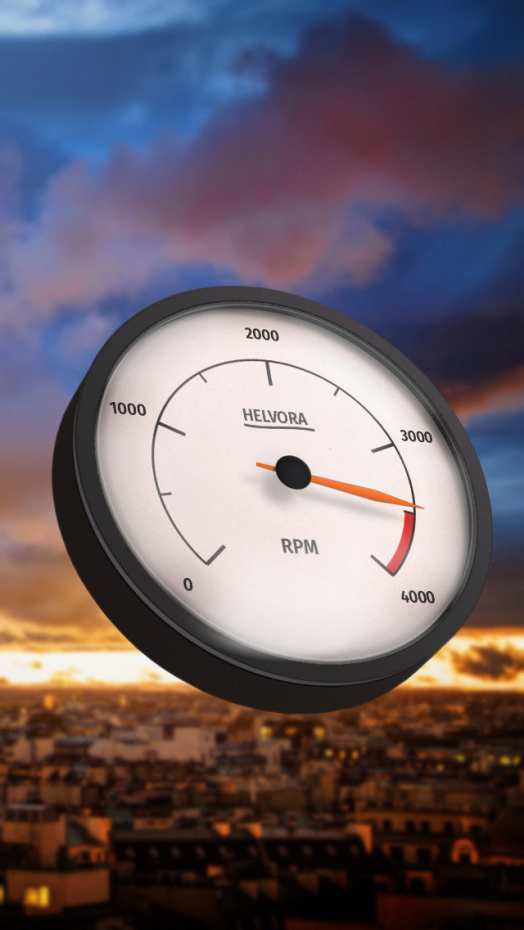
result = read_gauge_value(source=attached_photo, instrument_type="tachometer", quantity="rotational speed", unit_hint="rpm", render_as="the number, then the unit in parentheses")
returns 3500 (rpm)
